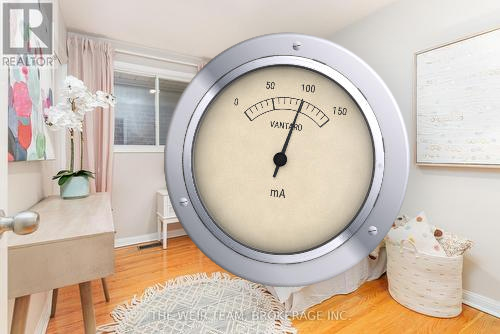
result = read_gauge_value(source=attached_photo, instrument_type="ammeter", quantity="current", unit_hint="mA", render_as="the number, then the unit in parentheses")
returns 100 (mA)
